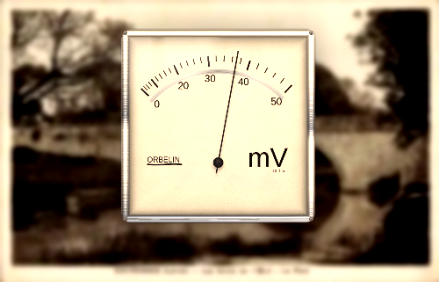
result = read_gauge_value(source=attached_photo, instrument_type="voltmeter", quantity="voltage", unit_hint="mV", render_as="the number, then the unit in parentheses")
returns 37 (mV)
